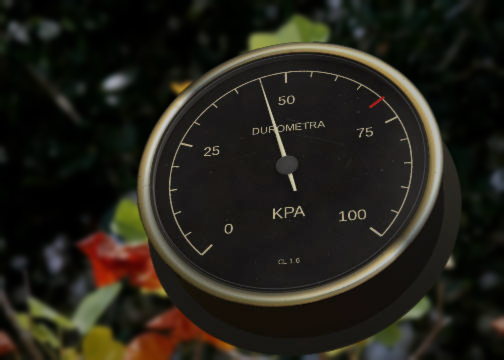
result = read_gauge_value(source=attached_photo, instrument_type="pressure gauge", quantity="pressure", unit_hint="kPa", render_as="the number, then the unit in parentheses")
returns 45 (kPa)
